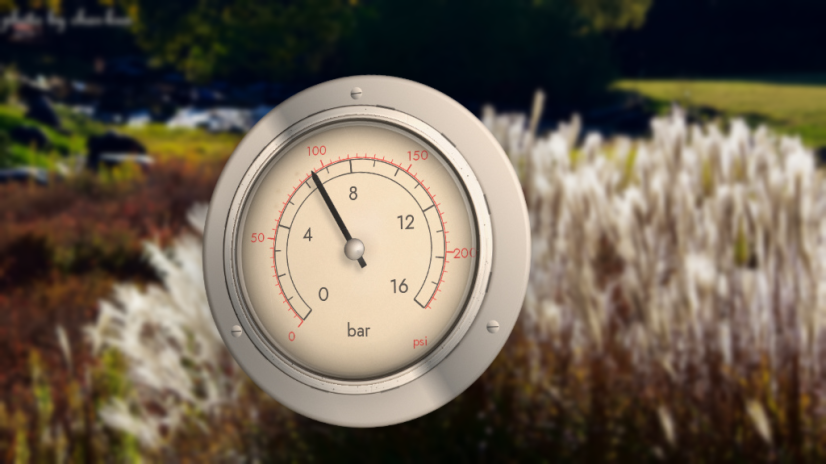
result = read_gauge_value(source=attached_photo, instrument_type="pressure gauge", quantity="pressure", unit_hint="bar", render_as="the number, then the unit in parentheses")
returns 6.5 (bar)
